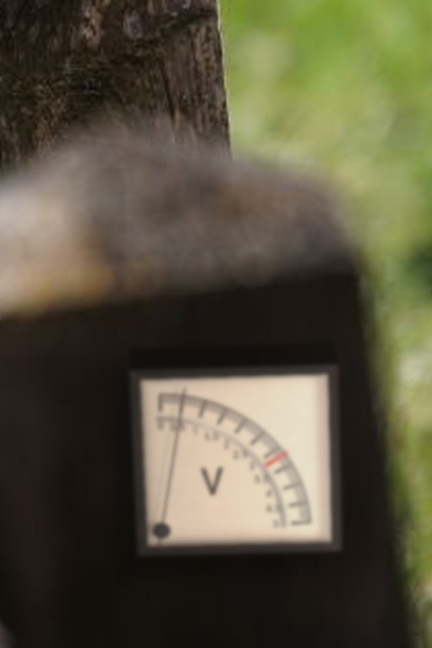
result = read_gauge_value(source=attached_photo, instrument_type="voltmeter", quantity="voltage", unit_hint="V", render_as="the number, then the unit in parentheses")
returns 0.5 (V)
